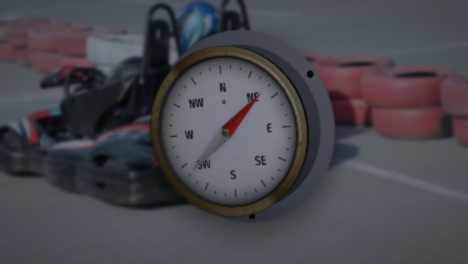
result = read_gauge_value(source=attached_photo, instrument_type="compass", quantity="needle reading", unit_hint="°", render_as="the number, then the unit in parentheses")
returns 50 (°)
